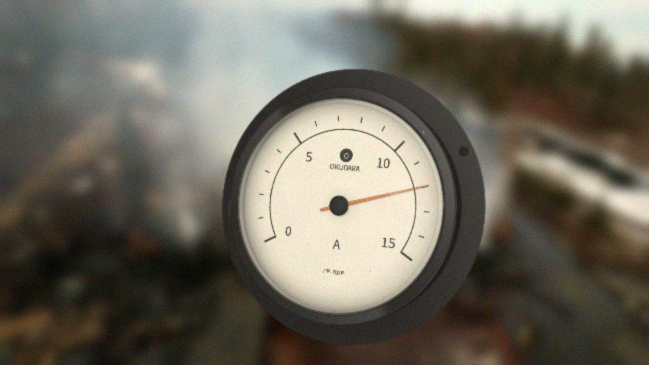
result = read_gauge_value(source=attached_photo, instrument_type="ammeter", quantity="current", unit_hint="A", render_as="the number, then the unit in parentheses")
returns 12 (A)
